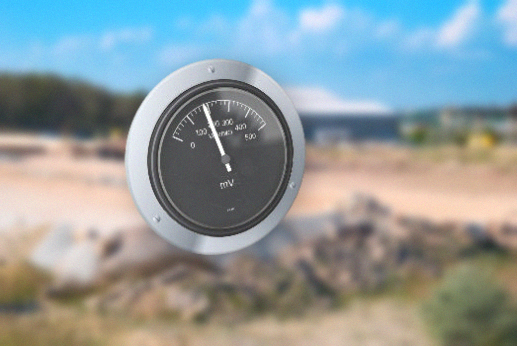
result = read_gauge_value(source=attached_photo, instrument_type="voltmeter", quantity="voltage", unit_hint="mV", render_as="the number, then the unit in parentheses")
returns 180 (mV)
